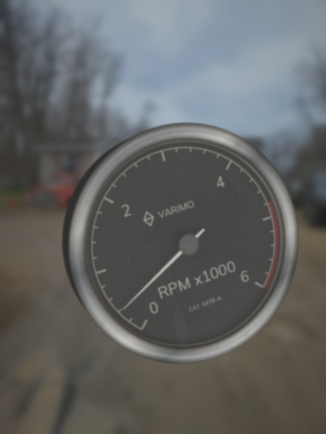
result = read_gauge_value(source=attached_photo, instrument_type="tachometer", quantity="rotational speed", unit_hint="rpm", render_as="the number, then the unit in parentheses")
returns 400 (rpm)
